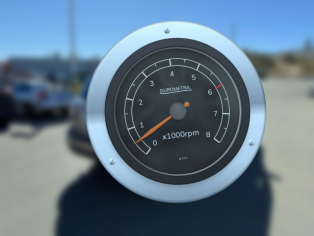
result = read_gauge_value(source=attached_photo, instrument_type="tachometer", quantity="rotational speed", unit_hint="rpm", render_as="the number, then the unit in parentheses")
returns 500 (rpm)
